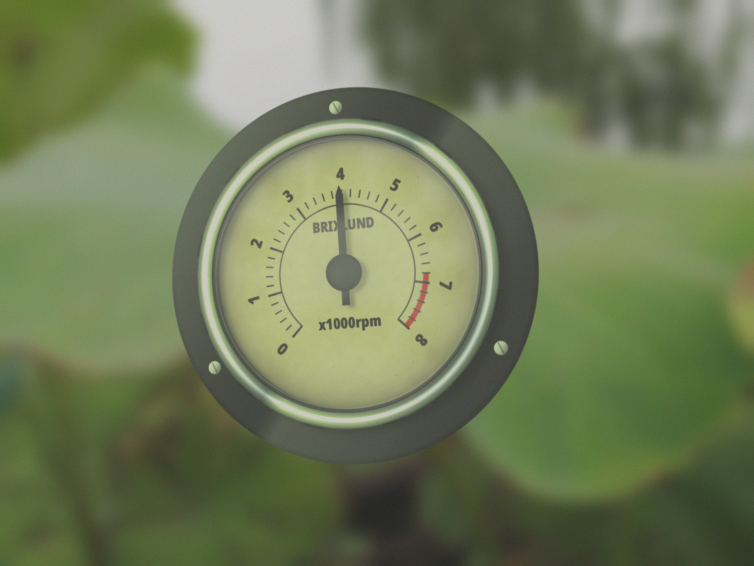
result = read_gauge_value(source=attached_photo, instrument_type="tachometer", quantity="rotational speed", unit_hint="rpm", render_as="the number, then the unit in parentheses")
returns 4000 (rpm)
